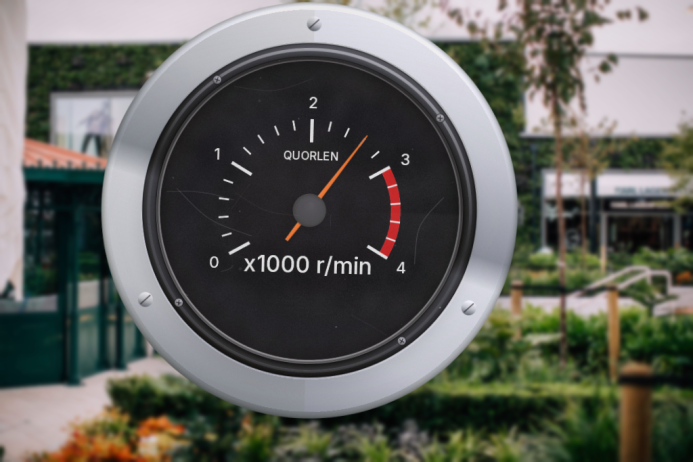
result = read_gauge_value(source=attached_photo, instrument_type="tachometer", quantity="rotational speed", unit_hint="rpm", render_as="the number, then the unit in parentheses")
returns 2600 (rpm)
